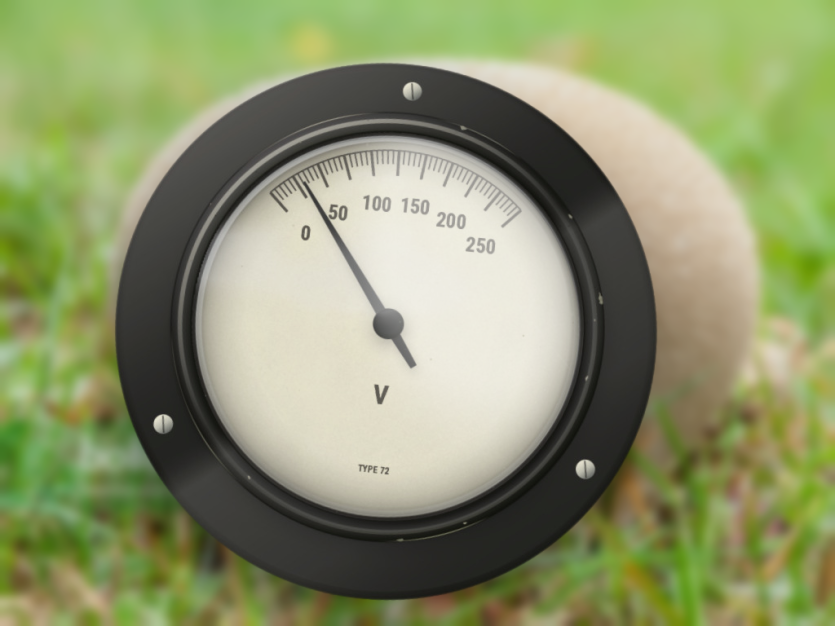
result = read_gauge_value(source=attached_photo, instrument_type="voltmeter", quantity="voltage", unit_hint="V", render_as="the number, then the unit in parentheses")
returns 30 (V)
